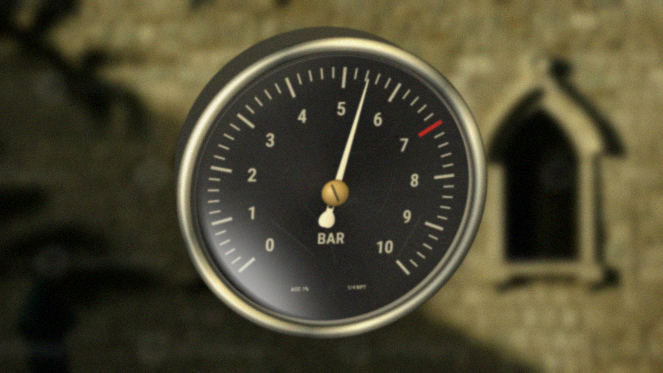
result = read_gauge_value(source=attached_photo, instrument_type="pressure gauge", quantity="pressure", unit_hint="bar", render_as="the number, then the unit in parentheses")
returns 5.4 (bar)
